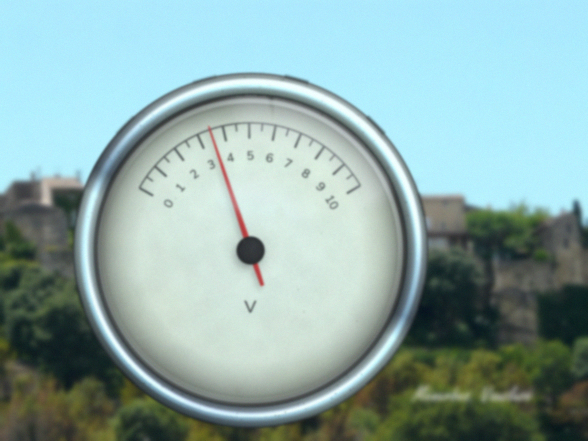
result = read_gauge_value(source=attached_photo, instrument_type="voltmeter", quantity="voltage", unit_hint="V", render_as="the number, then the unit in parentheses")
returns 3.5 (V)
